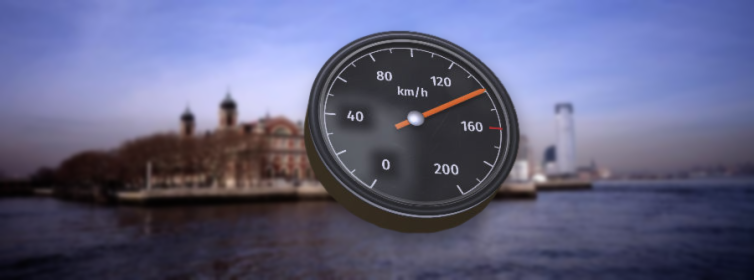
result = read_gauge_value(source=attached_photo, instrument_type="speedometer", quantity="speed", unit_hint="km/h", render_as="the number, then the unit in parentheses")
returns 140 (km/h)
